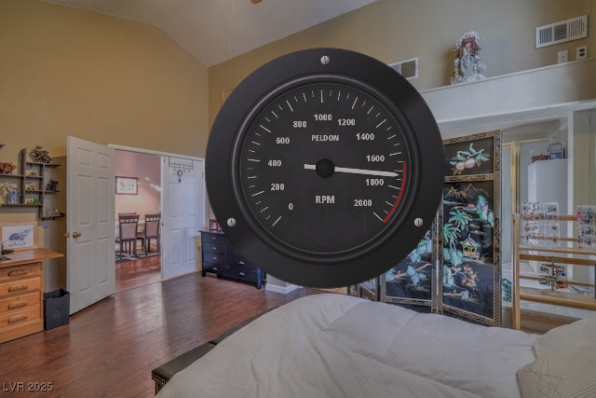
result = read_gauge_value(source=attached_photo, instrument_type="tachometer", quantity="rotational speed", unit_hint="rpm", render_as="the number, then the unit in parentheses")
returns 1725 (rpm)
